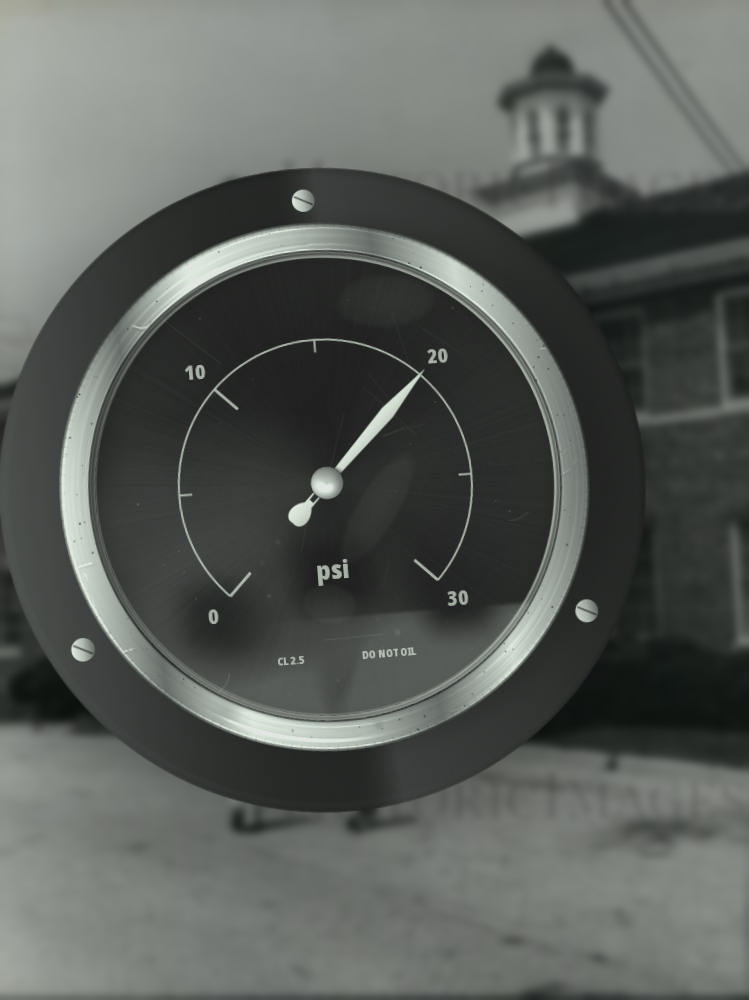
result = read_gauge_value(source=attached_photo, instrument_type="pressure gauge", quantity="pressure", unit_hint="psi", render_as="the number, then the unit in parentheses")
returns 20 (psi)
